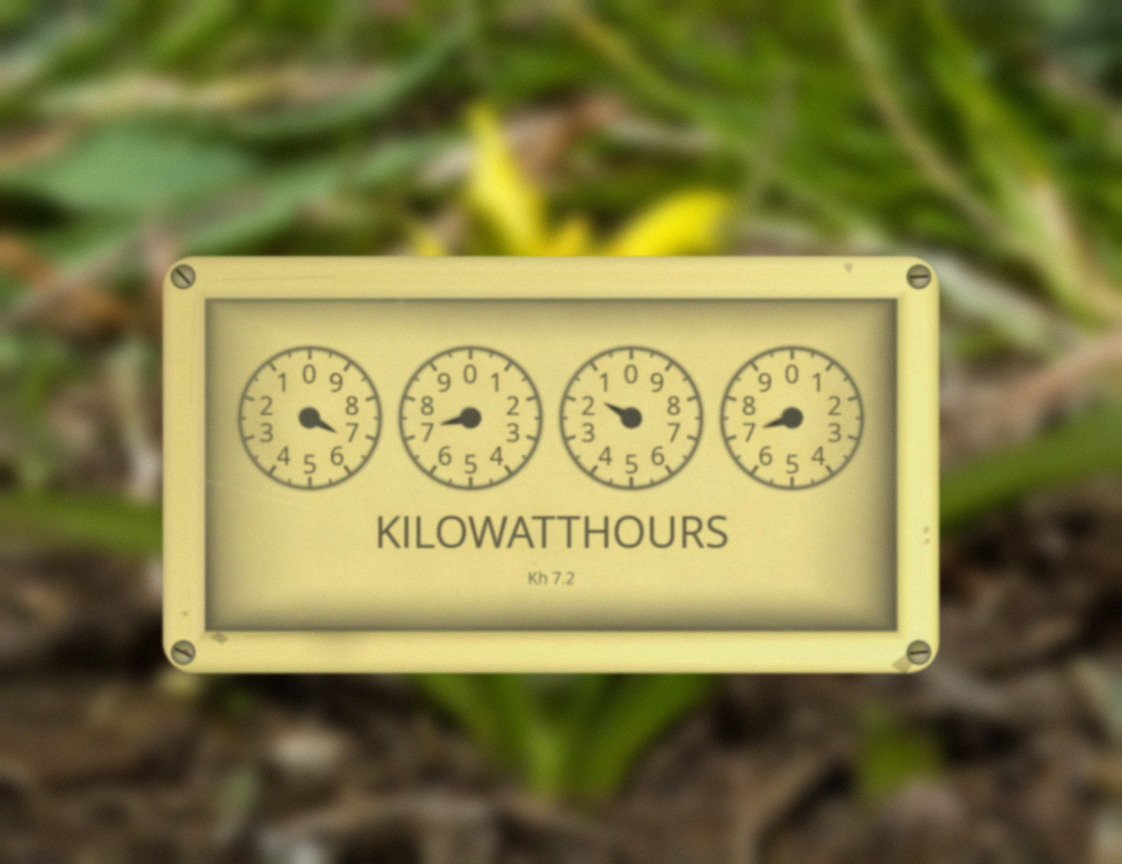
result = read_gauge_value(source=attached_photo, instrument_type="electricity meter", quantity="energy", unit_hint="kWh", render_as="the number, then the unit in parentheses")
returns 6717 (kWh)
